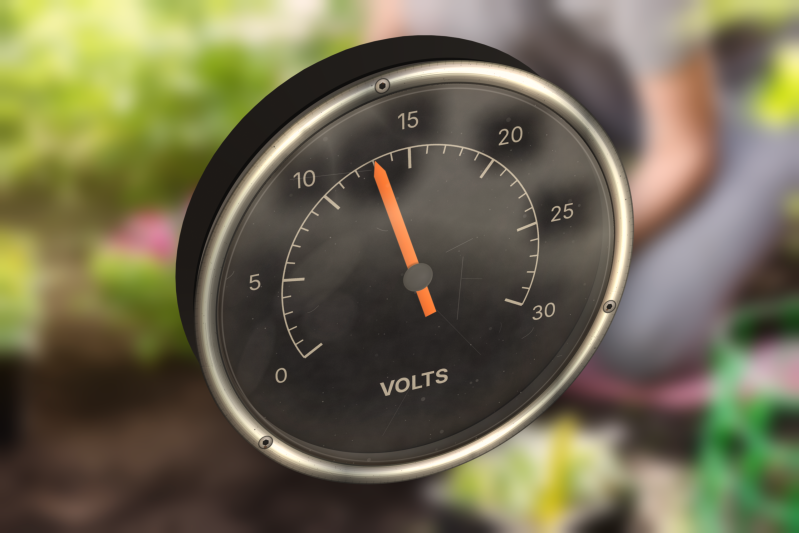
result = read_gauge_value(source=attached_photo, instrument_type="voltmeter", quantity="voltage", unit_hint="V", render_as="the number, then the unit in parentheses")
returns 13 (V)
